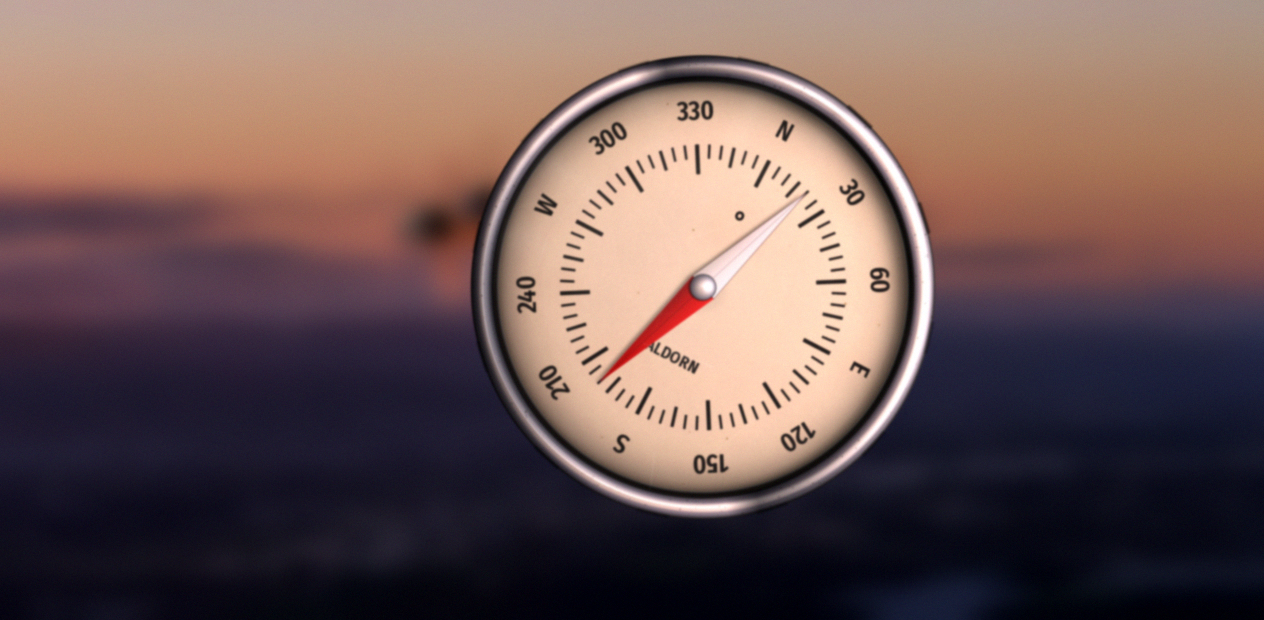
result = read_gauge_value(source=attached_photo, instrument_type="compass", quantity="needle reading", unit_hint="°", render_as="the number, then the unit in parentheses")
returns 200 (°)
